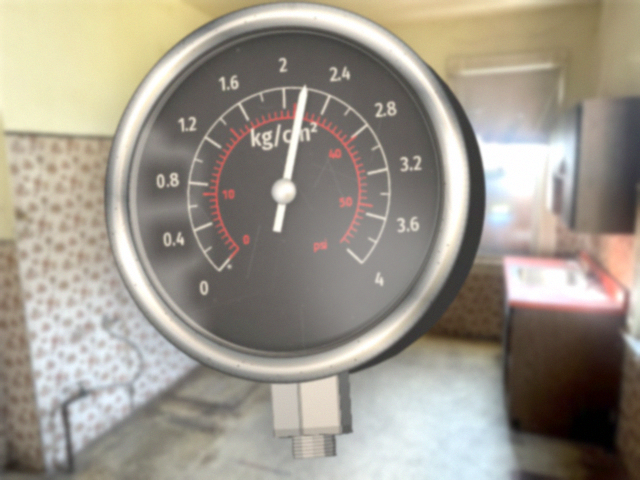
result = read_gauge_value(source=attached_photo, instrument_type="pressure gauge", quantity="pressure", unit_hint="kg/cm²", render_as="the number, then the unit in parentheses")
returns 2.2 (kg/cm²)
